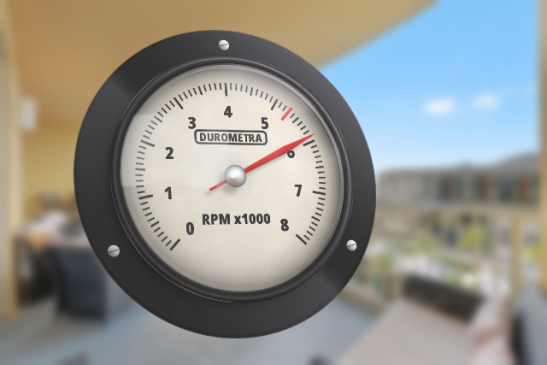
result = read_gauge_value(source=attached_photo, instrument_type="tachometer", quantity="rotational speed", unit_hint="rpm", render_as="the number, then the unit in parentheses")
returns 5900 (rpm)
